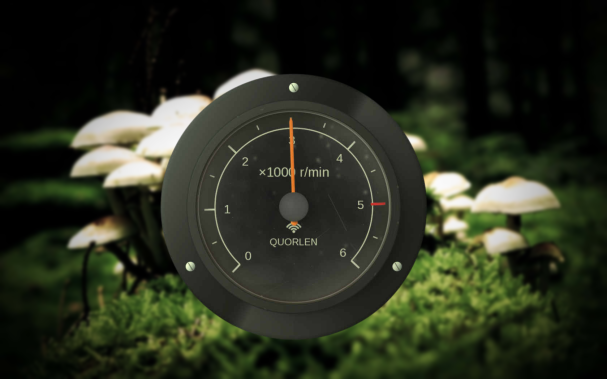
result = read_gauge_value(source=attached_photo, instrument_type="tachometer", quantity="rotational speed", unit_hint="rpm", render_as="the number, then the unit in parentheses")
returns 3000 (rpm)
